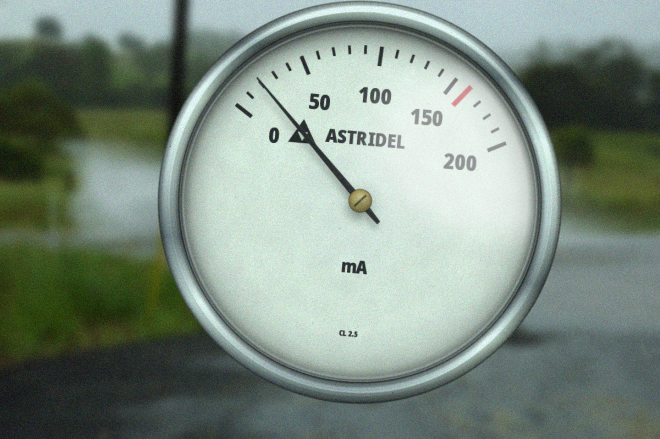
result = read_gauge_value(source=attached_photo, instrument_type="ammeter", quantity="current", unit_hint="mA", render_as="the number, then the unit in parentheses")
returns 20 (mA)
